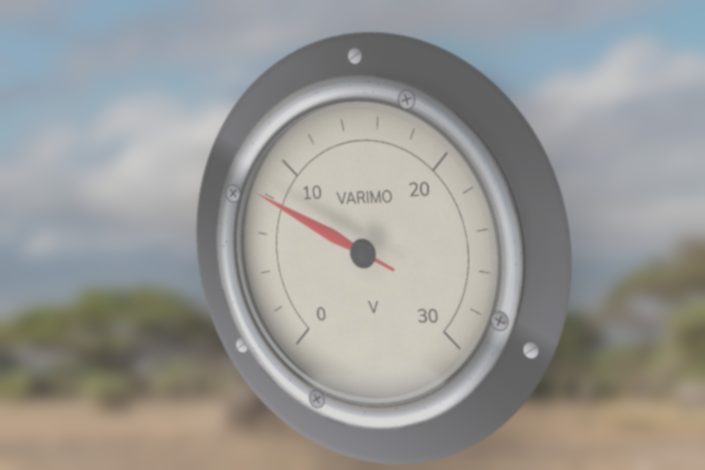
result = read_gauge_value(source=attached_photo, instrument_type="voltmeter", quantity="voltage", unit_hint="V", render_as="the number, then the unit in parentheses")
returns 8 (V)
